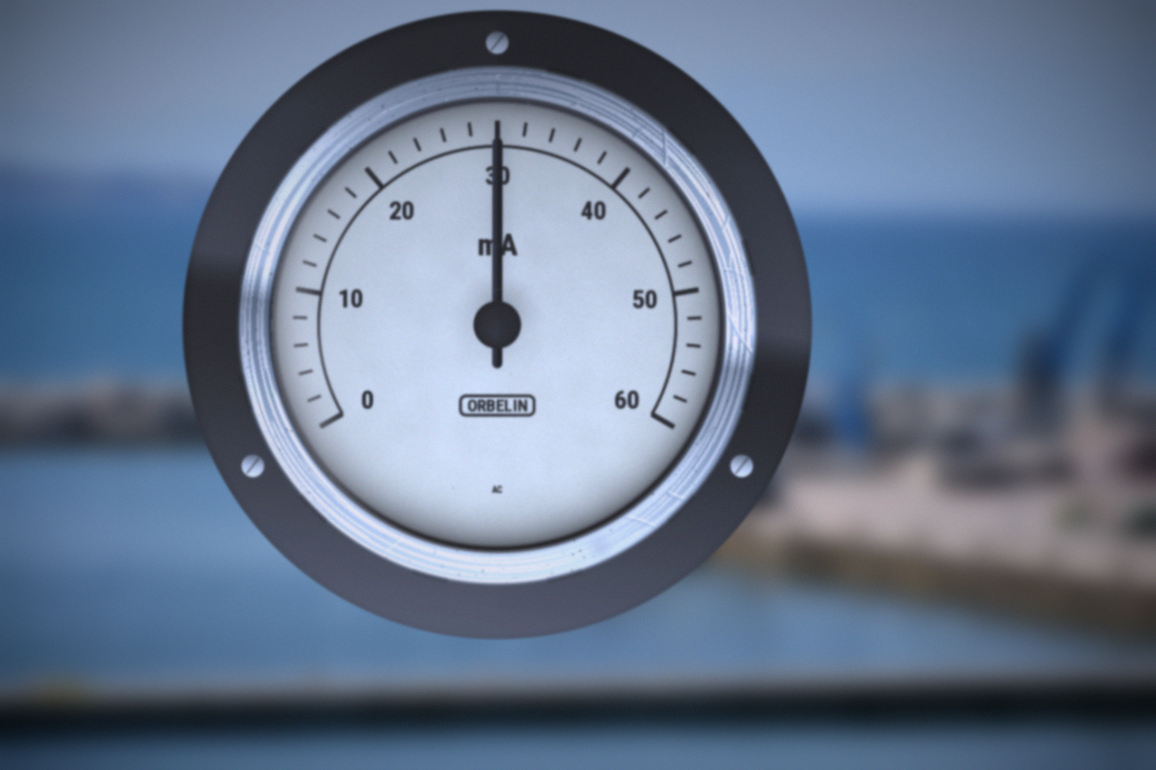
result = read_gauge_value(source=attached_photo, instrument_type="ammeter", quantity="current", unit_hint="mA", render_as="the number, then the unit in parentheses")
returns 30 (mA)
